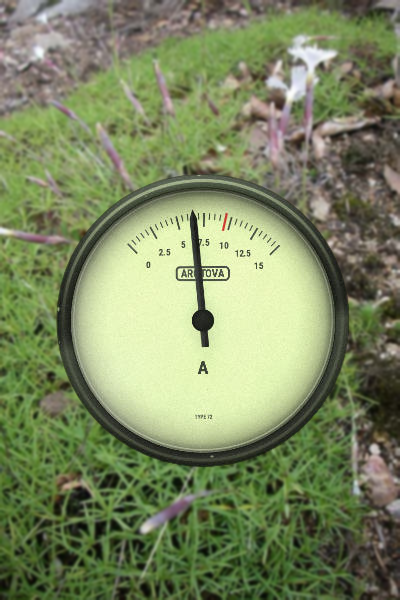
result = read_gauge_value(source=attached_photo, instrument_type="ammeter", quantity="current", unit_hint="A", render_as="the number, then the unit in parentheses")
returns 6.5 (A)
